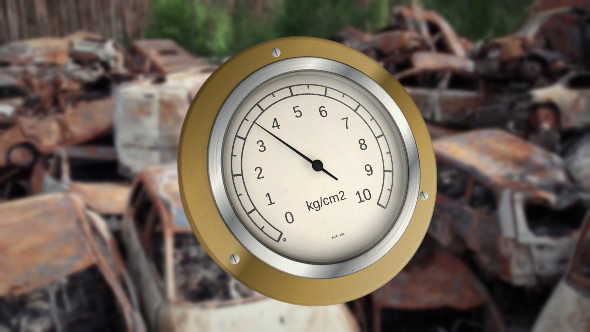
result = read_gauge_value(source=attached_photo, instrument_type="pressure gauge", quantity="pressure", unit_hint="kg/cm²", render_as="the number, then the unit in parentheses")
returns 3.5 (kg/cm²)
